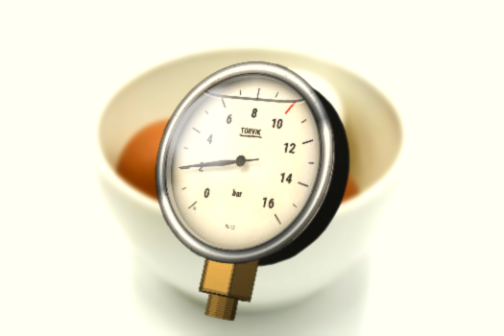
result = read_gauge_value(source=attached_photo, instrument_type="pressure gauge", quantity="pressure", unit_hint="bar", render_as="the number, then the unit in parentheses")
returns 2 (bar)
